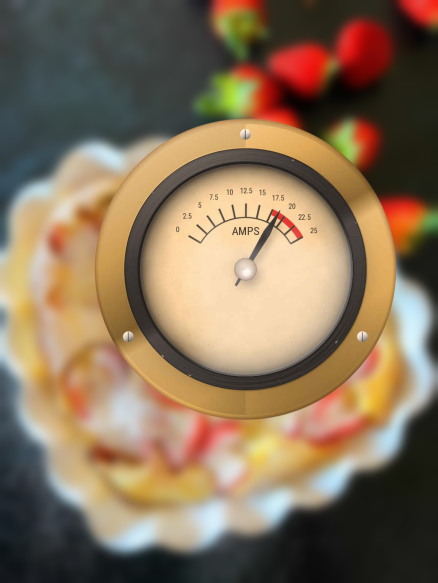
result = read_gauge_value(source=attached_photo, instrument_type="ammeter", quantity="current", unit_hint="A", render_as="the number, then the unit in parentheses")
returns 18.75 (A)
